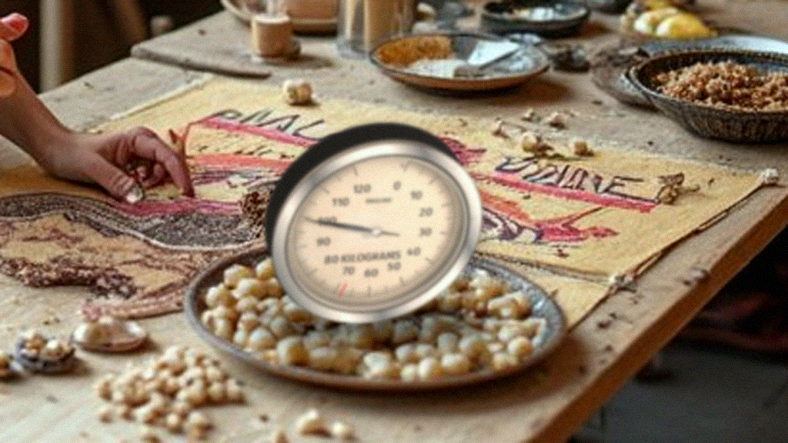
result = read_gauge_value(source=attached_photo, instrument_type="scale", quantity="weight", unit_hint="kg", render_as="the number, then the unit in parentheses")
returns 100 (kg)
